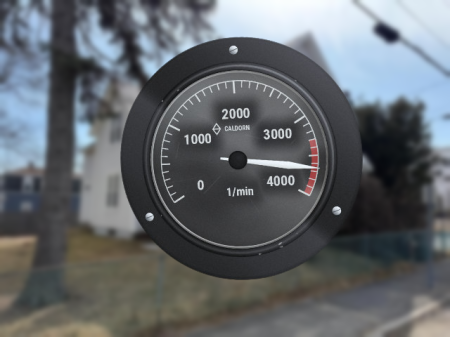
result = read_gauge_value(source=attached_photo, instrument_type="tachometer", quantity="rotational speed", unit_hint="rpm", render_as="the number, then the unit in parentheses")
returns 3650 (rpm)
